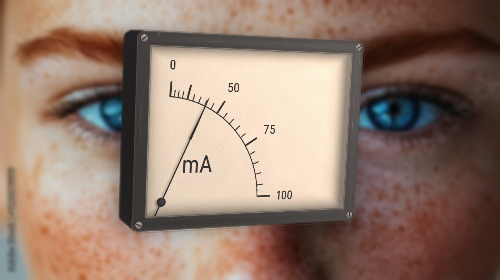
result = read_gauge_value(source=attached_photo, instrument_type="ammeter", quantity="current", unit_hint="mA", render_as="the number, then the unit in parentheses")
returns 40 (mA)
